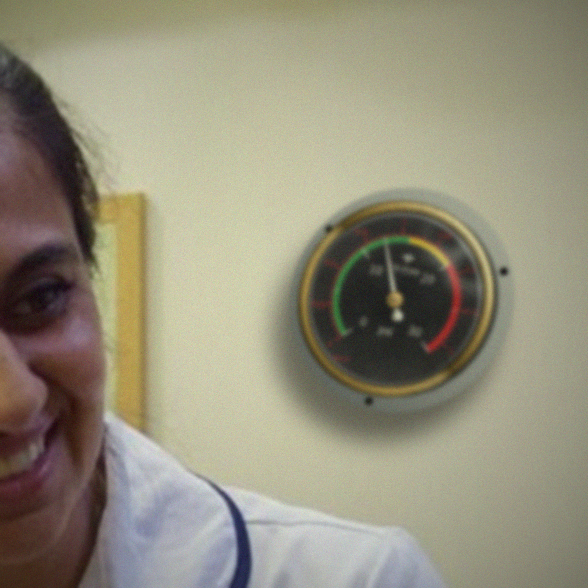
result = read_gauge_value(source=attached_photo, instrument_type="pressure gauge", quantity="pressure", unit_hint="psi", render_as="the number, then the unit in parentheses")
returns 12.5 (psi)
